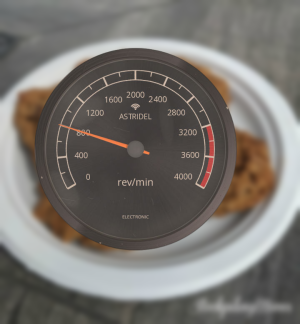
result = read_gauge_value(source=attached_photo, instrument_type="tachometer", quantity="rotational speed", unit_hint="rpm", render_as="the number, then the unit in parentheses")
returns 800 (rpm)
